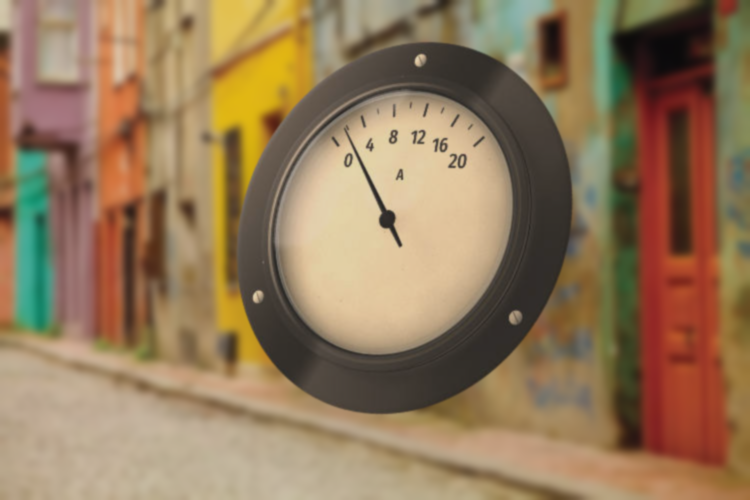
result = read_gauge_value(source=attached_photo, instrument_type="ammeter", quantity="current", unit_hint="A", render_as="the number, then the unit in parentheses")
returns 2 (A)
